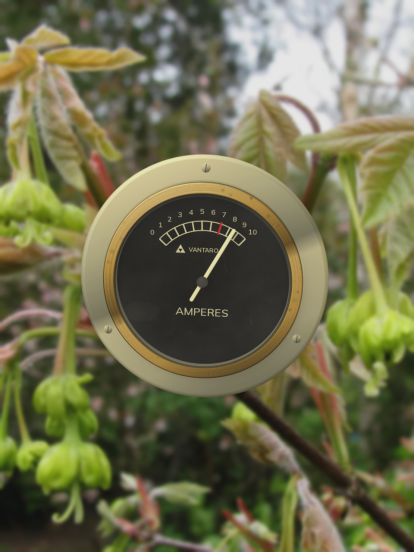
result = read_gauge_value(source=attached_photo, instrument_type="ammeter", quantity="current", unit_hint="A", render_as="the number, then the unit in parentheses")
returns 8.5 (A)
